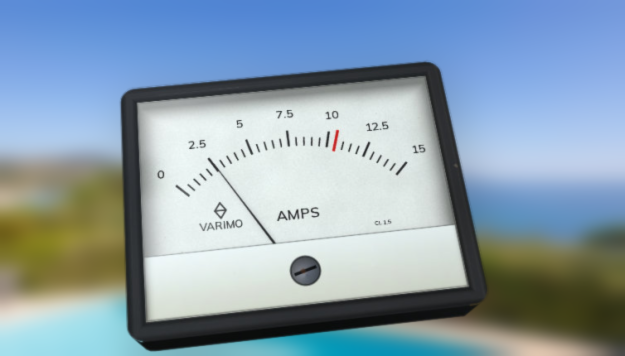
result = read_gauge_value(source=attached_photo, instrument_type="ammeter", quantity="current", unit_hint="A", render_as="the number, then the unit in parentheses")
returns 2.5 (A)
